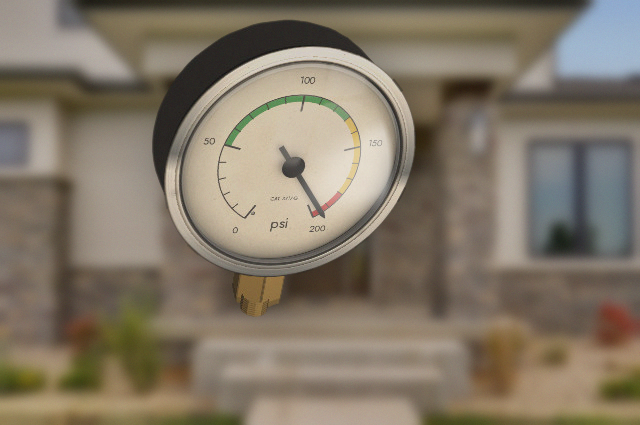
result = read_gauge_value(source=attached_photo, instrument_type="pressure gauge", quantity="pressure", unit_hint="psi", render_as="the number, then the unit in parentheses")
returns 195 (psi)
